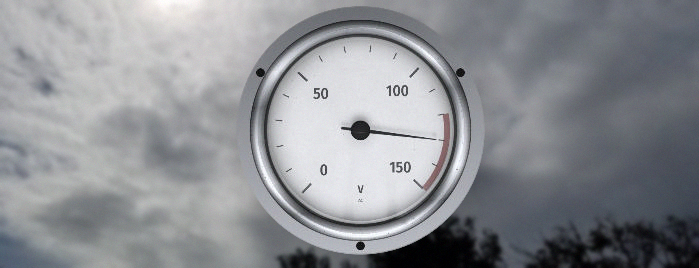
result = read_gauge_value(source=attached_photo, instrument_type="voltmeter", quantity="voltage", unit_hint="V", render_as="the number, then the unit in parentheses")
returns 130 (V)
